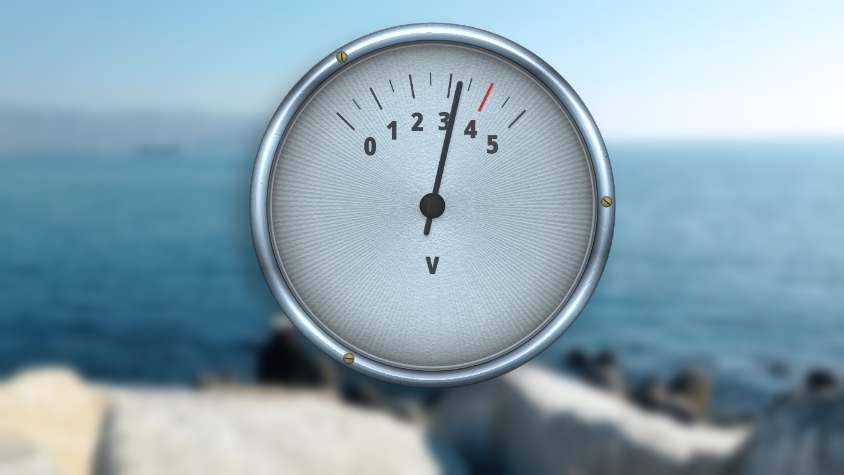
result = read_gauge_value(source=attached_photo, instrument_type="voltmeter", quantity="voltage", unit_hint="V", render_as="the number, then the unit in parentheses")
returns 3.25 (V)
